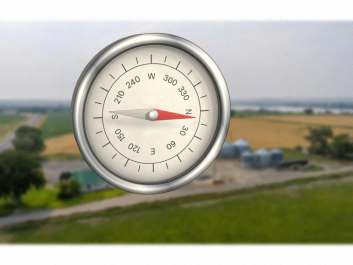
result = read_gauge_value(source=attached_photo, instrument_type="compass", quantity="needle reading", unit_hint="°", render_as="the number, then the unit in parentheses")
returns 7.5 (°)
